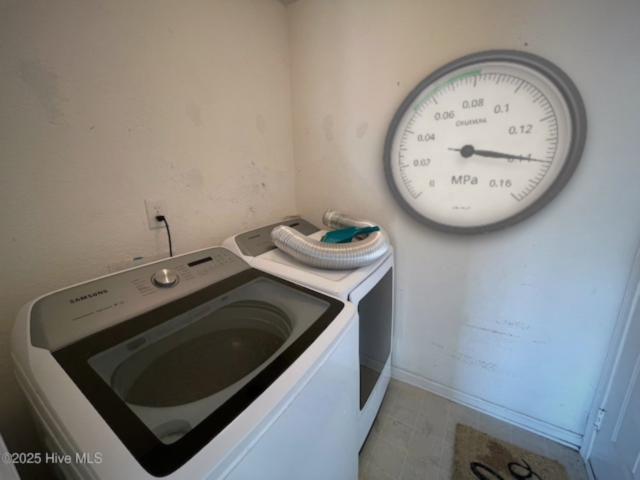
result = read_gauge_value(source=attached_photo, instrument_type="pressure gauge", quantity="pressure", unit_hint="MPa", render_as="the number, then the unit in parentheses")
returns 0.14 (MPa)
